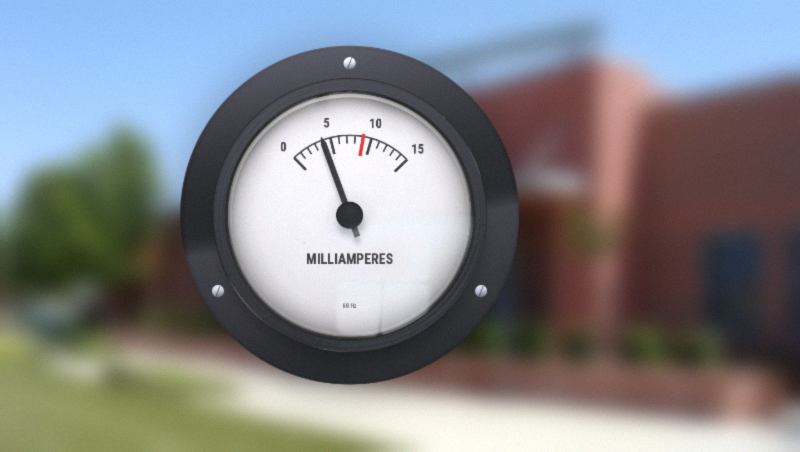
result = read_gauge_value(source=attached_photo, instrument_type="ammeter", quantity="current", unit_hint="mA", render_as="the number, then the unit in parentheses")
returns 4 (mA)
